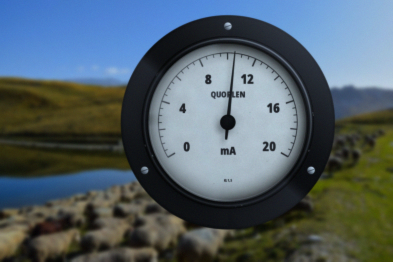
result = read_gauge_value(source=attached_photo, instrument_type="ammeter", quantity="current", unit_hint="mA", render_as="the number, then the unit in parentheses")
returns 10.5 (mA)
